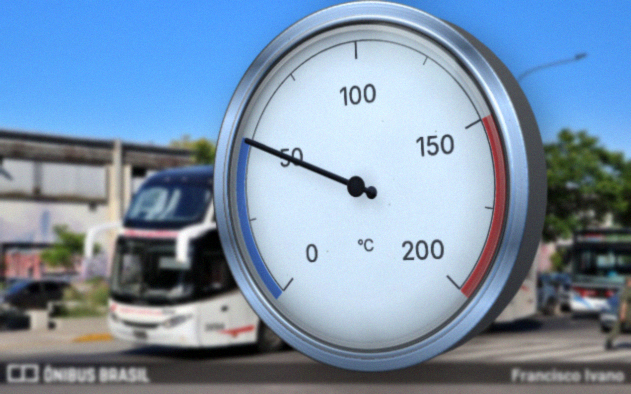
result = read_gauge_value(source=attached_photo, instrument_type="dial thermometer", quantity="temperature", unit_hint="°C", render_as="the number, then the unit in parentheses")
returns 50 (°C)
